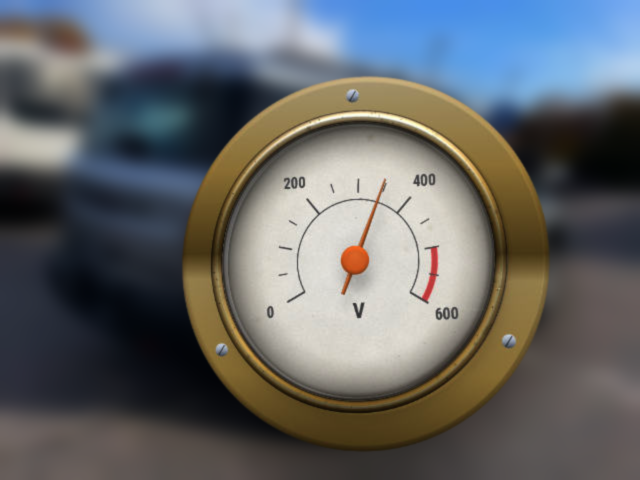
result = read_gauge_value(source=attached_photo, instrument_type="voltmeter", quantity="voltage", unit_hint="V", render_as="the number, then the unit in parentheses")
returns 350 (V)
